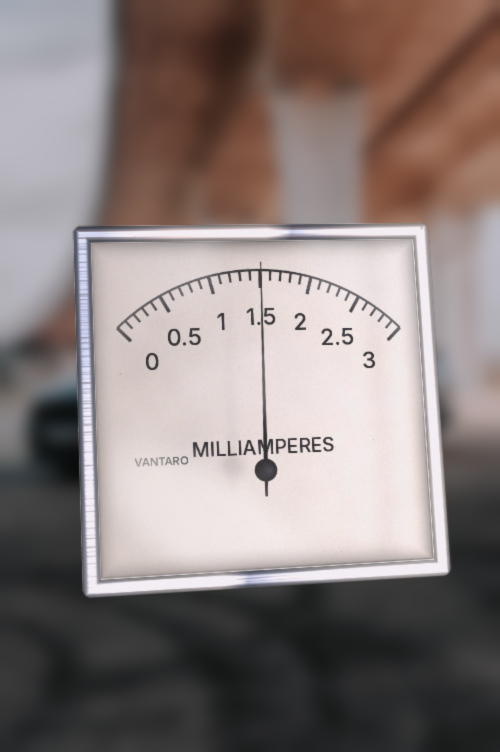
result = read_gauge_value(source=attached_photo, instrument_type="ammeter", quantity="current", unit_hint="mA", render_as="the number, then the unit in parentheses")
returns 1.5 (mA)
